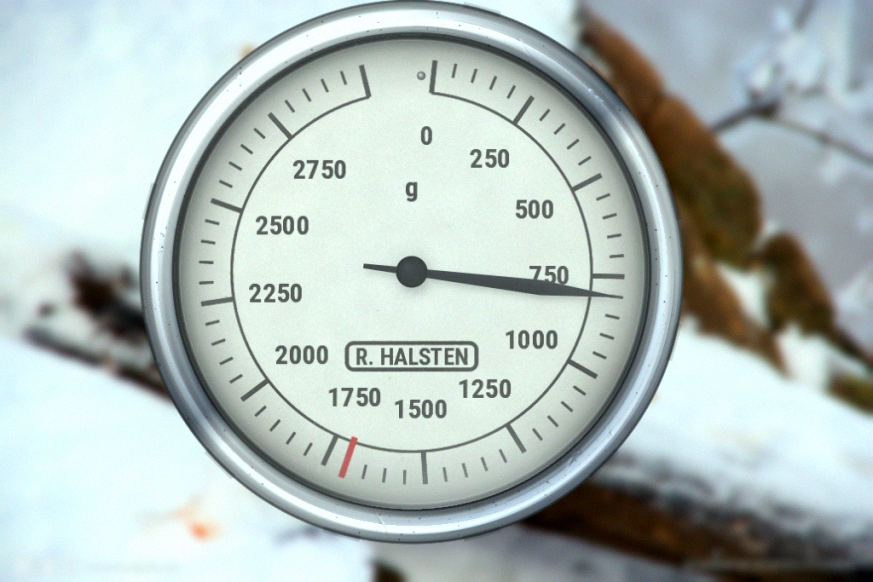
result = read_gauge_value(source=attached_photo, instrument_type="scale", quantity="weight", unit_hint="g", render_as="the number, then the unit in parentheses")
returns 800 (g)
